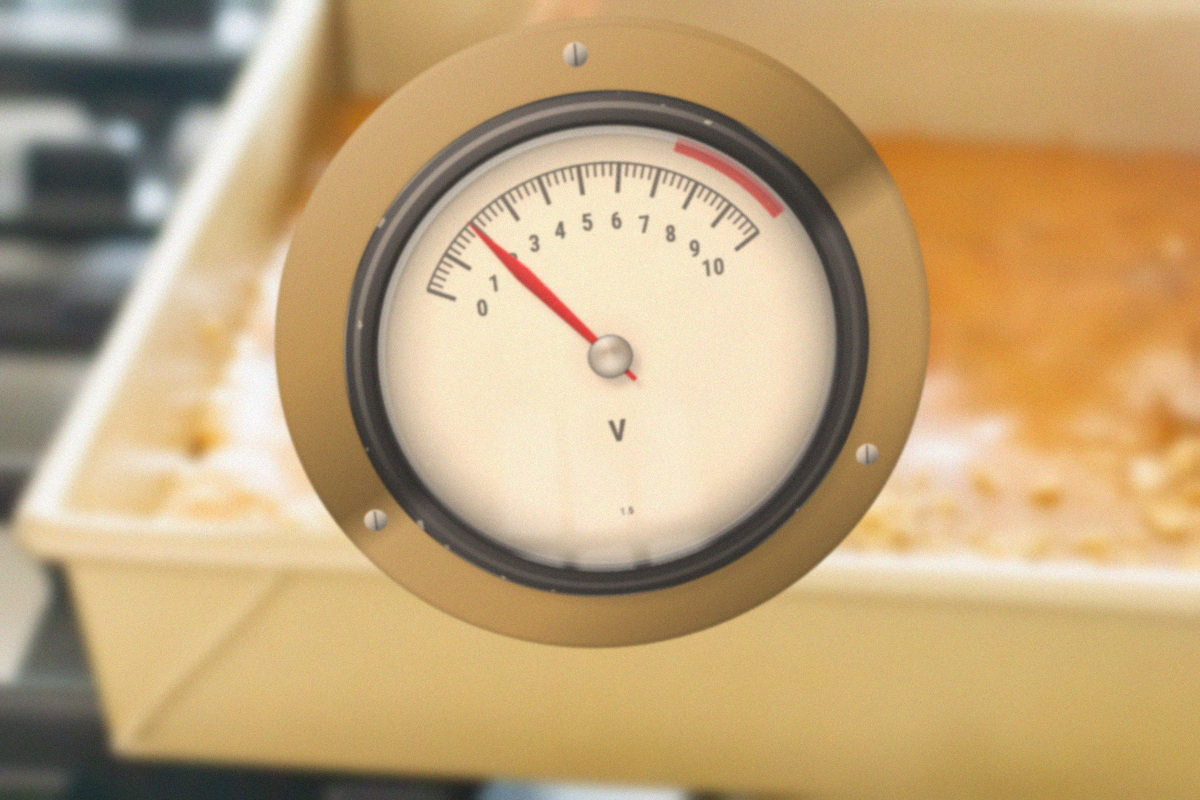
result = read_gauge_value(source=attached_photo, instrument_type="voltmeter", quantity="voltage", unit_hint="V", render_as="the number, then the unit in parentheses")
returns 2 (V)
